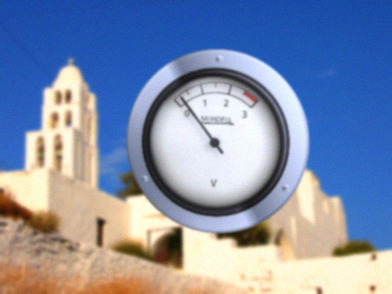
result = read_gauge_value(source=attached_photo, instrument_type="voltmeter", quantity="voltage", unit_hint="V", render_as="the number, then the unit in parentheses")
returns 0.25 (V)
